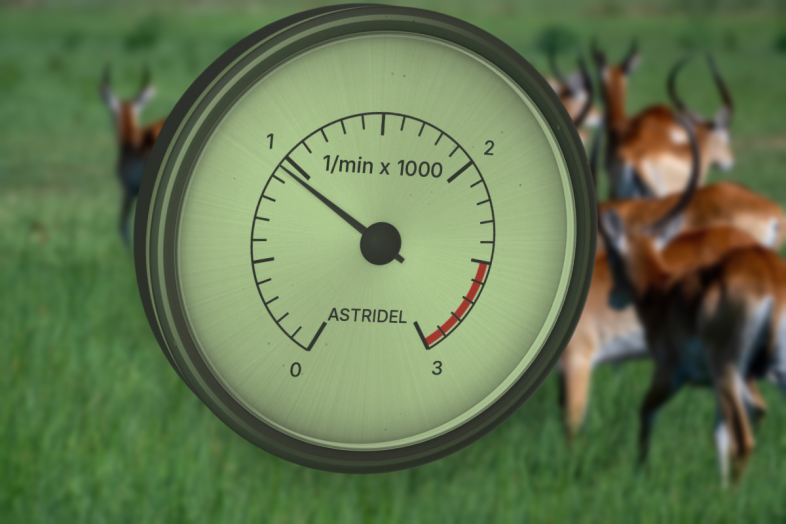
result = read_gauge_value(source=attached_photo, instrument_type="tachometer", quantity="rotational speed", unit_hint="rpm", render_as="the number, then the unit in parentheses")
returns 950 (rpm)
